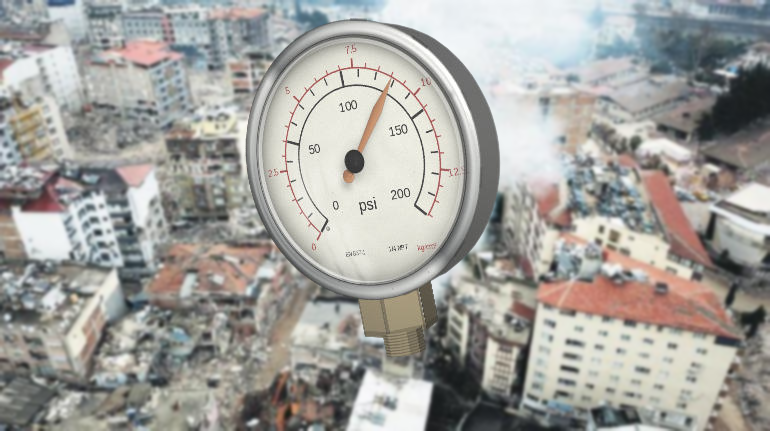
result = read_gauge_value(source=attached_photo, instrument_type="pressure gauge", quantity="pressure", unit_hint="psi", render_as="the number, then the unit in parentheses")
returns 130 (psi)
